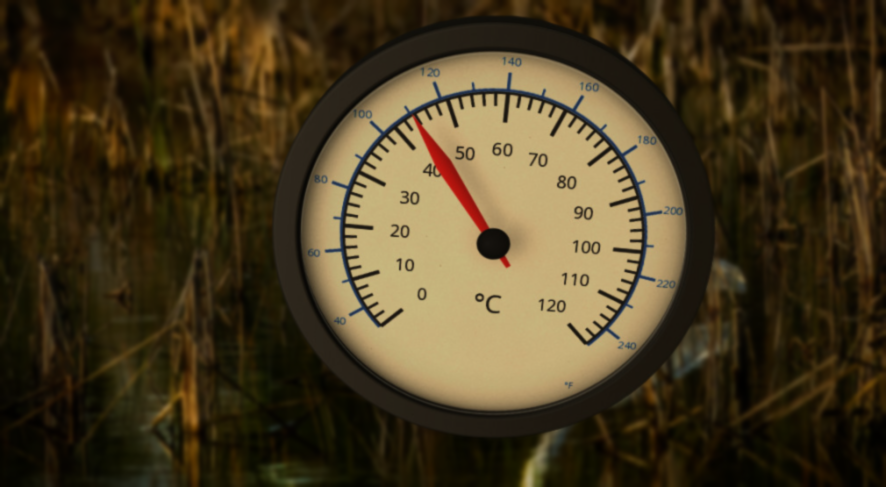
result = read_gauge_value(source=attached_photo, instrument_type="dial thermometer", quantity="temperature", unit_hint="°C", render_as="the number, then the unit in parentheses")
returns 44 (°C)
